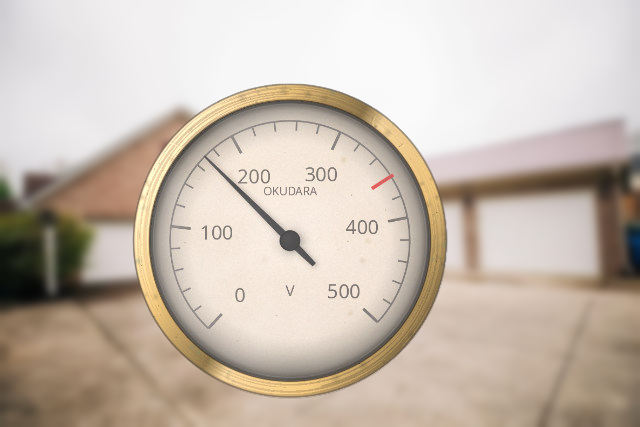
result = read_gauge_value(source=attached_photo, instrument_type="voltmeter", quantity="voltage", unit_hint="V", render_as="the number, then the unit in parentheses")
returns 170 (V)
